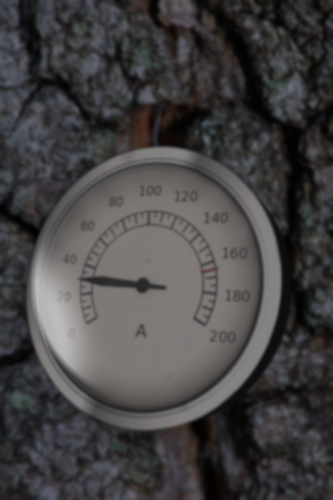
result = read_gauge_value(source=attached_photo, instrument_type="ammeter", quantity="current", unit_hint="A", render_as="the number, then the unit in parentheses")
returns 30 (A)
